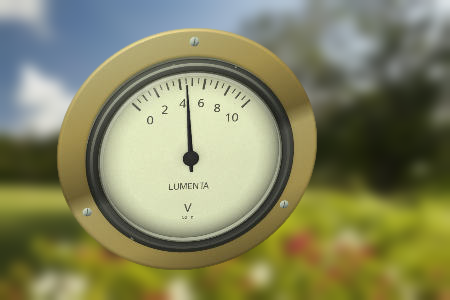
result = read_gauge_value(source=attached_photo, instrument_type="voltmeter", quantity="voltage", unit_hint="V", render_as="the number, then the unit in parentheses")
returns 4.5 (V)
